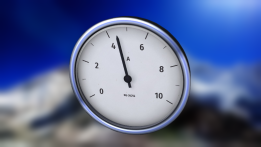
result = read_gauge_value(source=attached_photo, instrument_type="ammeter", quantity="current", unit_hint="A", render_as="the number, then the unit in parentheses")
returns 4.5 (A)
